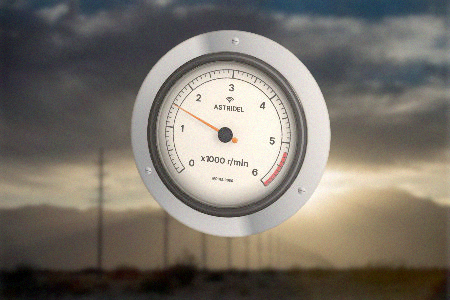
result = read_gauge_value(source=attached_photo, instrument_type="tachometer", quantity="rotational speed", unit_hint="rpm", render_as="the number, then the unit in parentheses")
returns 1500 (rpm)
